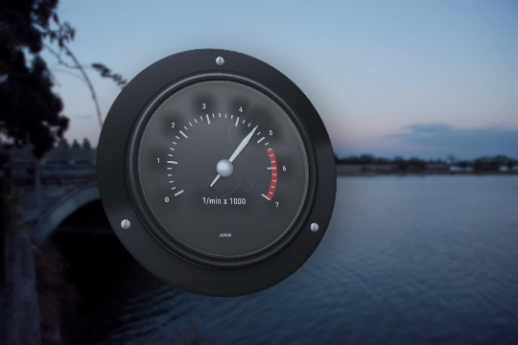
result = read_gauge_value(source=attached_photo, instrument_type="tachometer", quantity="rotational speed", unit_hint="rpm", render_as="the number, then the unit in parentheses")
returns 4600 (rpm)
